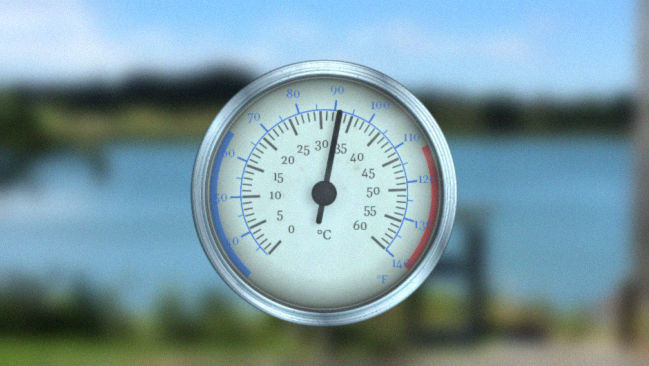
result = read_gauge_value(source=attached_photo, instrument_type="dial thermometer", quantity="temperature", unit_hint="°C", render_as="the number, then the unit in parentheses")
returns 33 (°C)
